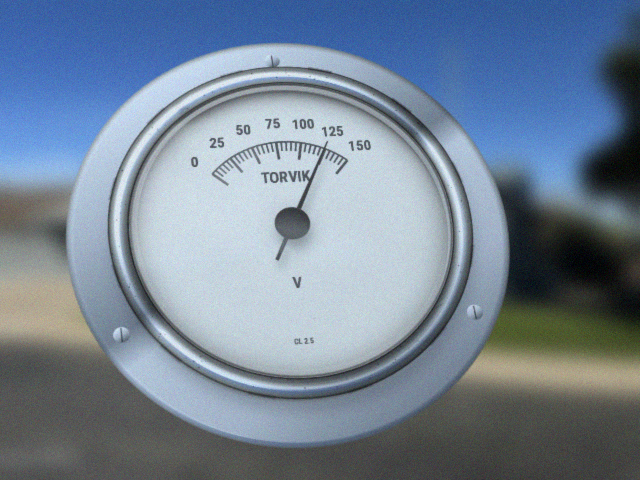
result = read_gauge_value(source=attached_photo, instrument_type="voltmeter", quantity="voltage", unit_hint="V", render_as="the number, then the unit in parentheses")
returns 125 (V)
